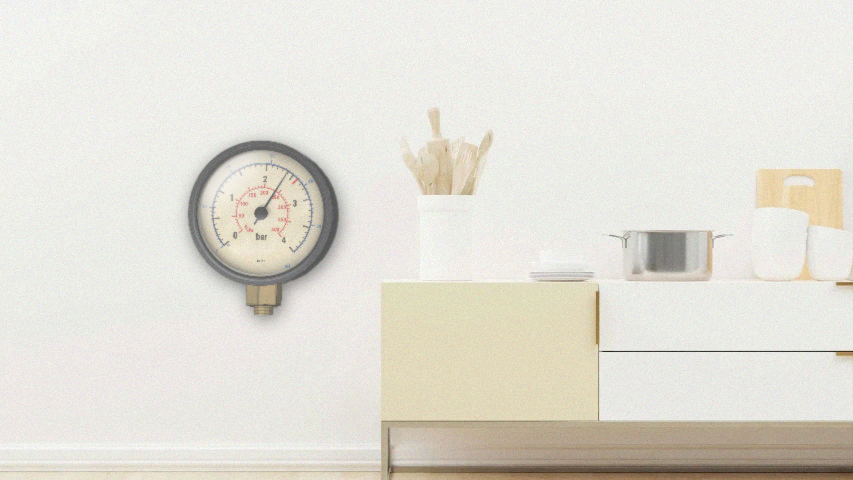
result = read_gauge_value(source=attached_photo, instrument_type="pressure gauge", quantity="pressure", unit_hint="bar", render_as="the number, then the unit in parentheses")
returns 2.4 (bar)
